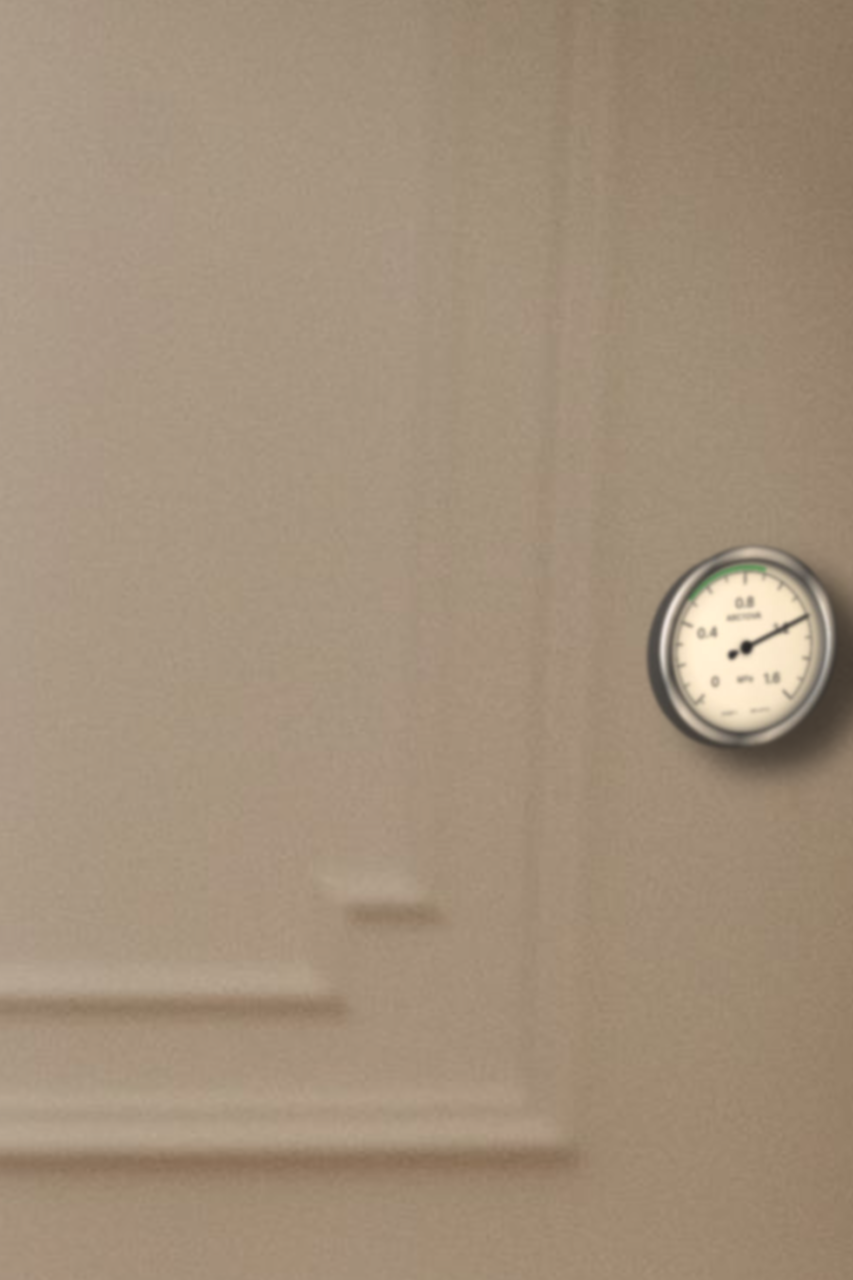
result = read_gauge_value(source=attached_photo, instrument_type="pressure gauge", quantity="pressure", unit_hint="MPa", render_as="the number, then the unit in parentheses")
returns 1.2 (MPa)
